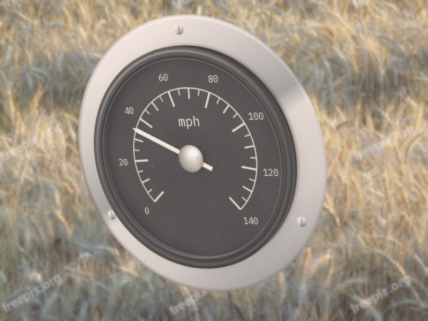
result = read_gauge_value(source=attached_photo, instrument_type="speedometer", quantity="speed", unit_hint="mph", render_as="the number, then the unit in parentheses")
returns 35 (mph)
